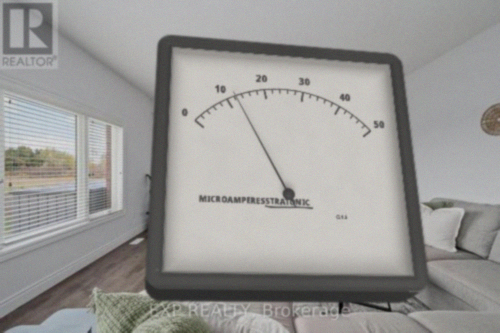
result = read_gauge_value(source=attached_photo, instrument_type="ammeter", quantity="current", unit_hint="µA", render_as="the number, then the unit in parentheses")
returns 12 (µA)
